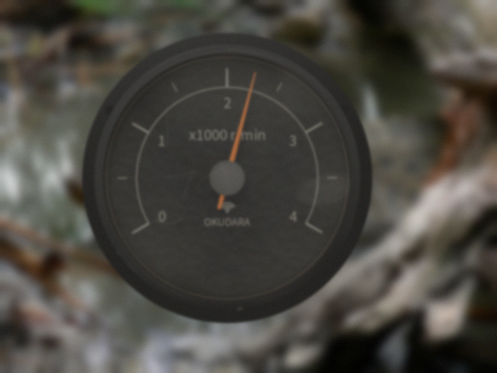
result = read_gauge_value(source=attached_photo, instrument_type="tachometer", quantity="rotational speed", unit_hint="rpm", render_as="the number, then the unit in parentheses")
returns 2250 (rpm)
